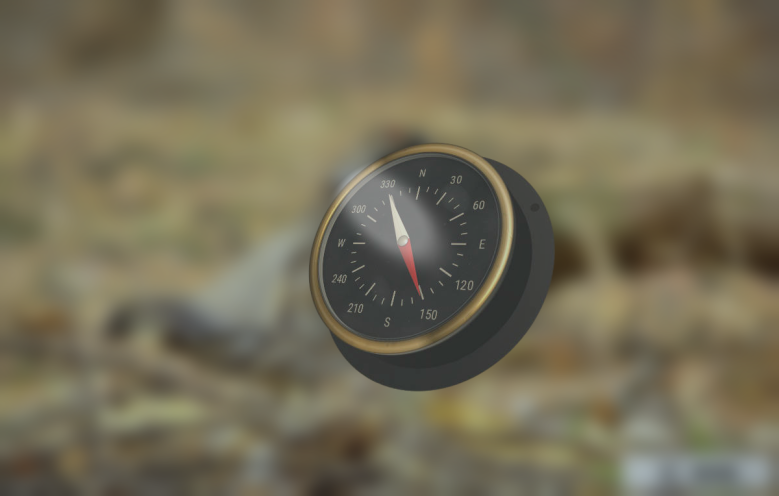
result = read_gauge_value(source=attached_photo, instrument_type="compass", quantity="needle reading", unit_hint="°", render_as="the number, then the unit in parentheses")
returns 150 (°)
